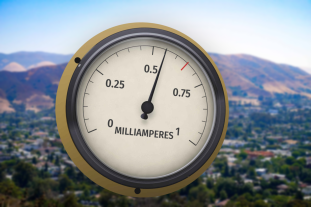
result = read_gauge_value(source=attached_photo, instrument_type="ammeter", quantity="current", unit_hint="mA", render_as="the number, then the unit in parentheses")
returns 0.55 (mA)
